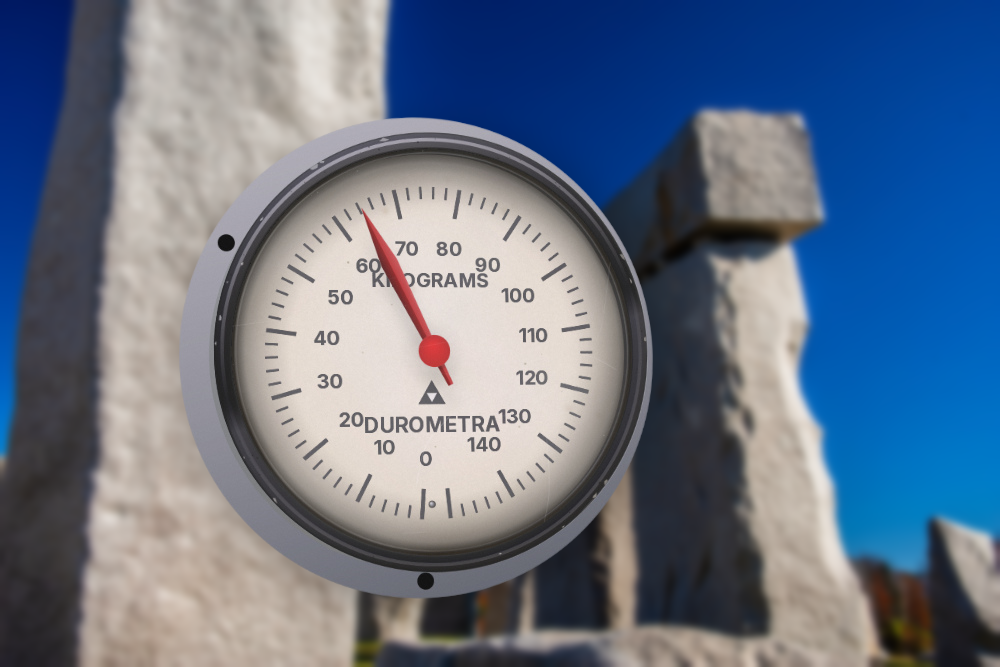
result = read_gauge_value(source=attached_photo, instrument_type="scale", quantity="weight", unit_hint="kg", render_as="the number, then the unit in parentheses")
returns 64 (kg)
